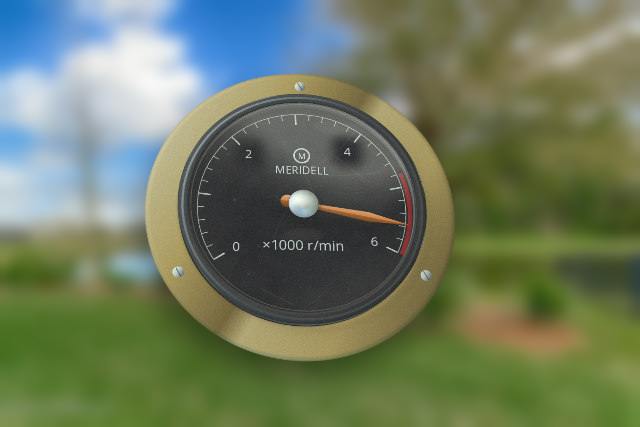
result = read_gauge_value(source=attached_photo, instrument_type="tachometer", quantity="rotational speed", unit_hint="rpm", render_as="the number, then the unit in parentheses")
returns 5600 (rpm)
